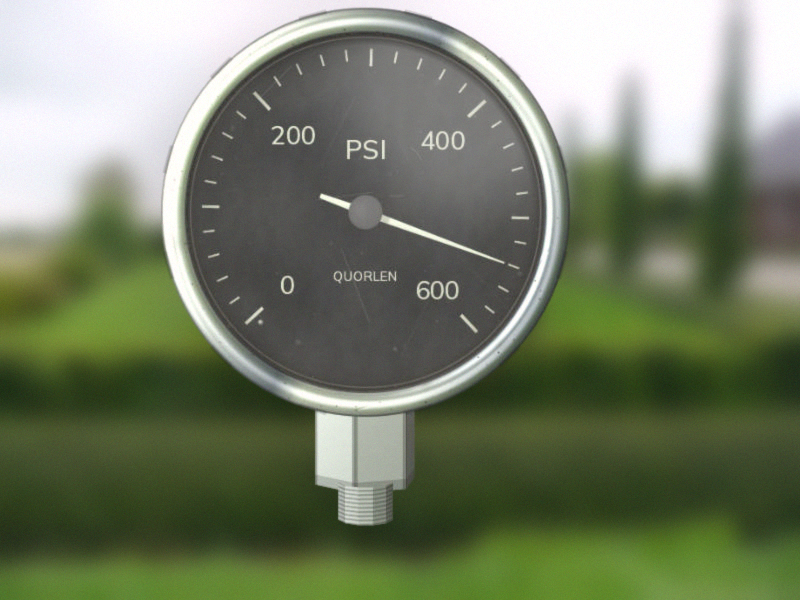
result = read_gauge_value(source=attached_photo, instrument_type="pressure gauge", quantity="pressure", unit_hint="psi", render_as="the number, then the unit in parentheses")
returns 540 (psi)
